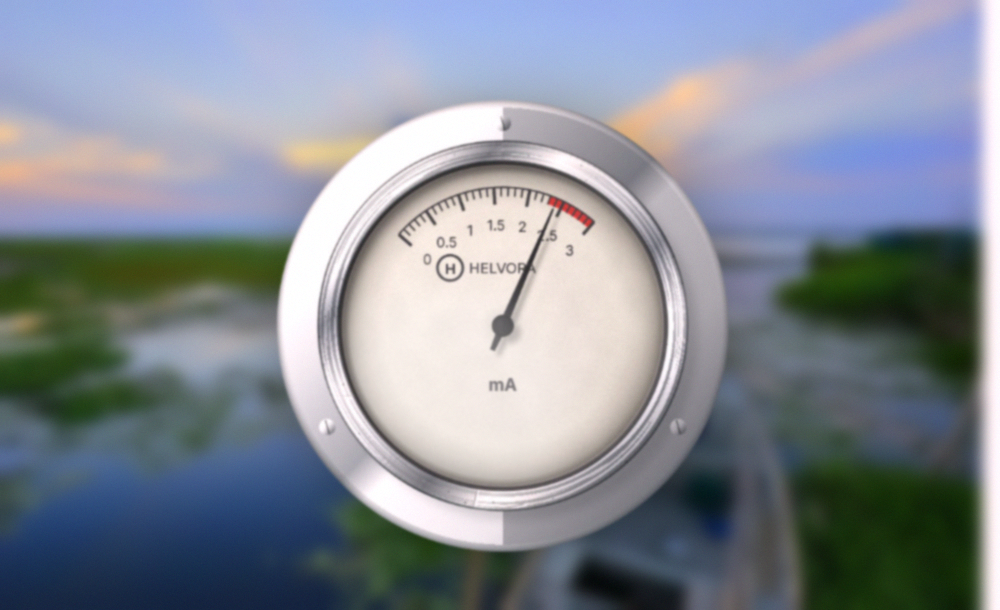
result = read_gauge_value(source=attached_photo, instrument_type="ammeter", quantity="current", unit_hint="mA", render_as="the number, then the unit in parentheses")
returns 2.4 (mA)
